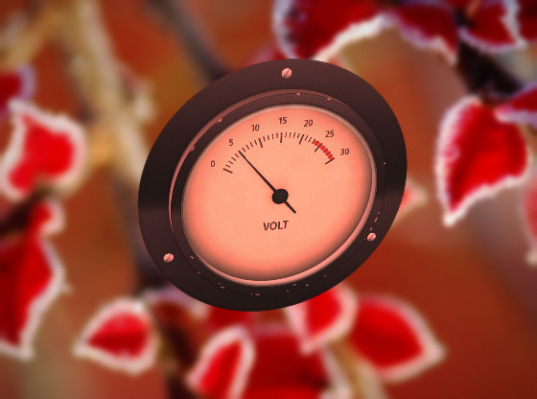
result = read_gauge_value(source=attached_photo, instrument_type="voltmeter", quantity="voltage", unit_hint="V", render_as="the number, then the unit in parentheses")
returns 5 (V)
